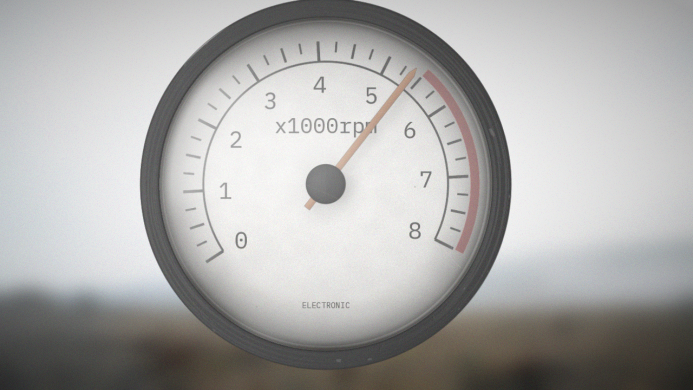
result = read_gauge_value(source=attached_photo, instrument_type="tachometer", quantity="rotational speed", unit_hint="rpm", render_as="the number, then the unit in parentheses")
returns 5375 (rpm)
